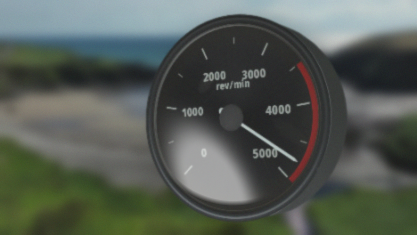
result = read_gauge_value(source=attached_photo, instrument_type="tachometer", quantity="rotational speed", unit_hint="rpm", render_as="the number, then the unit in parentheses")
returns 4750 (rpm)
